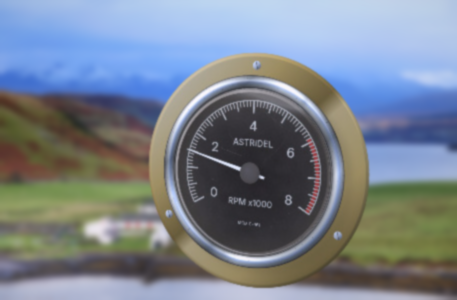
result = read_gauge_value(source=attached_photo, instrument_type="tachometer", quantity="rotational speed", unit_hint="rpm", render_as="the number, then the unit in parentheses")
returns 1500 (rpm)
